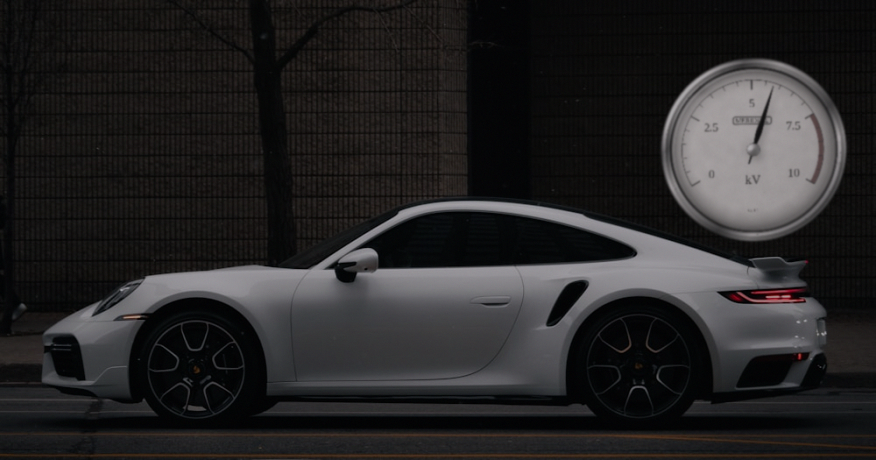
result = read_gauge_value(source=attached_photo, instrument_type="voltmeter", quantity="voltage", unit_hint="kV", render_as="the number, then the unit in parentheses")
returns 5.75 (kV)
